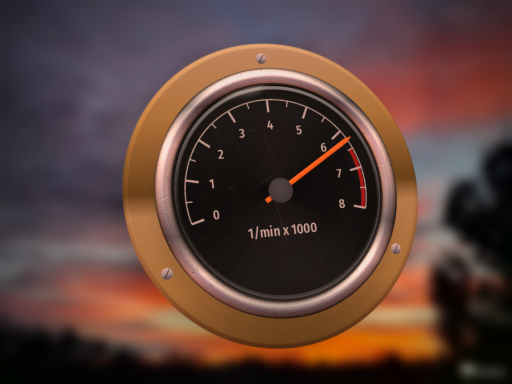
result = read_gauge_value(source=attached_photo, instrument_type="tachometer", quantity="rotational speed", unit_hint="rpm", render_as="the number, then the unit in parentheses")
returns 6250 (rpm)
